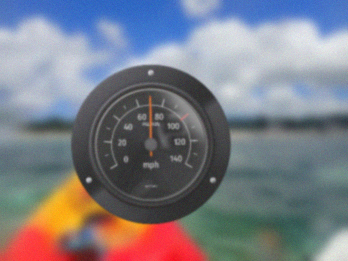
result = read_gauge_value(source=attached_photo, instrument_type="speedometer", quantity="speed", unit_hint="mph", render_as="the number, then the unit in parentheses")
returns 70 (mph)
